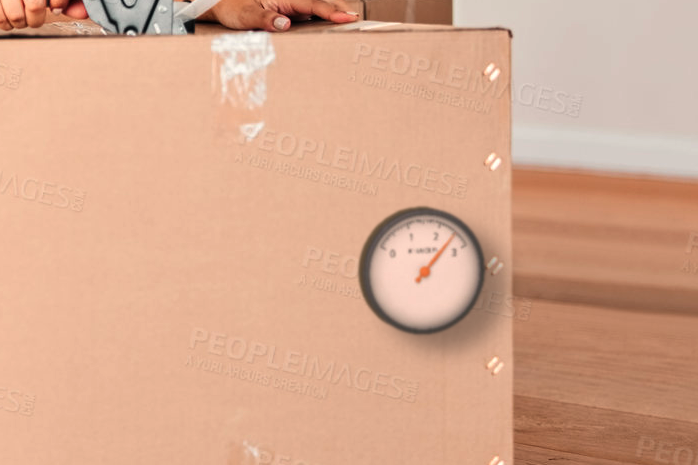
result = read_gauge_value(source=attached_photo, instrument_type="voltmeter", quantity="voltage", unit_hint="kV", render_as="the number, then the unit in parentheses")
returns 2.5 (kV)
